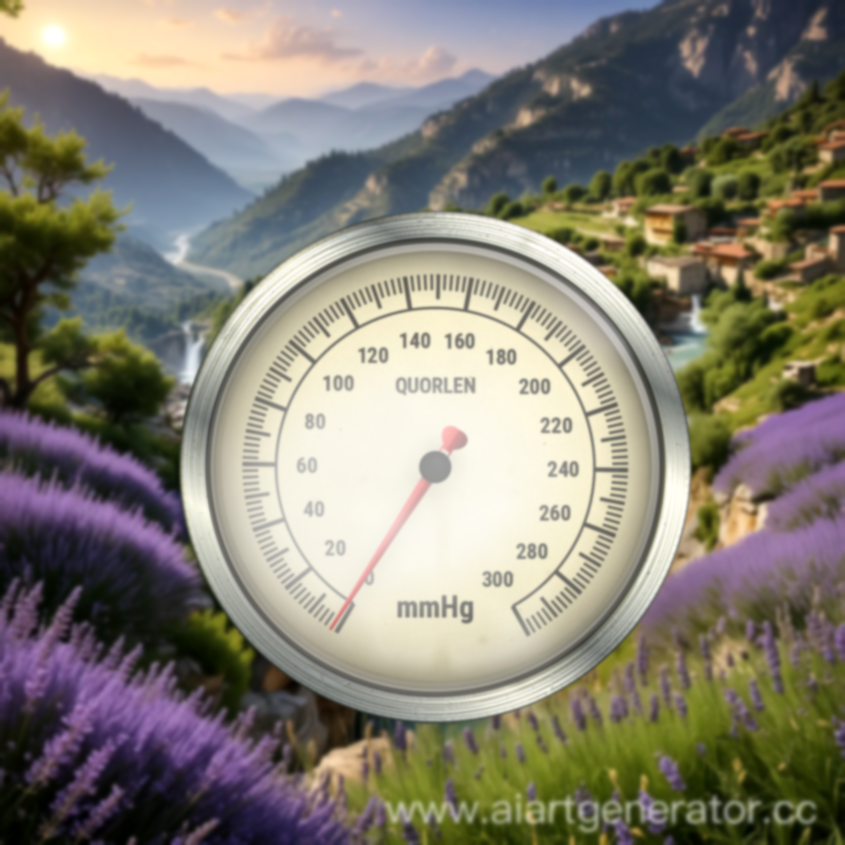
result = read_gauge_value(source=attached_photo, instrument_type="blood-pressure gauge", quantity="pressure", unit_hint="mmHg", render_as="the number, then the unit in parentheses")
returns 2 (mmHg)
